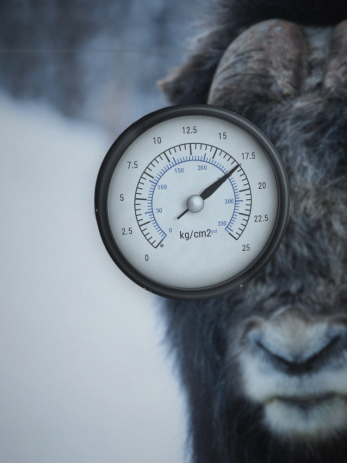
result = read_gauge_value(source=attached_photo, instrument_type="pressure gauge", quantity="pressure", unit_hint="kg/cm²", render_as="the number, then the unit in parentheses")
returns 17.5 (kg/cm²)
